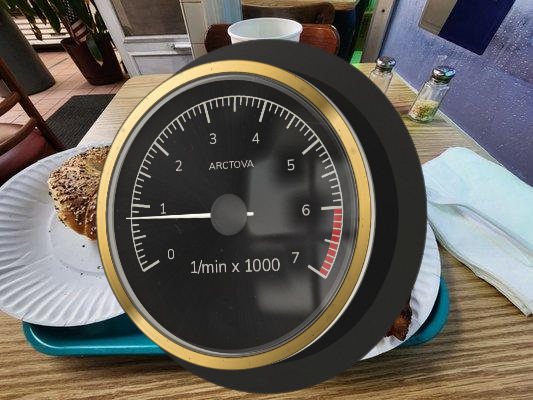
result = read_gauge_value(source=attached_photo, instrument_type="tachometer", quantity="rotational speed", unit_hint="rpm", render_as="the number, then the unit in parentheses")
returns 800 (rpm)
